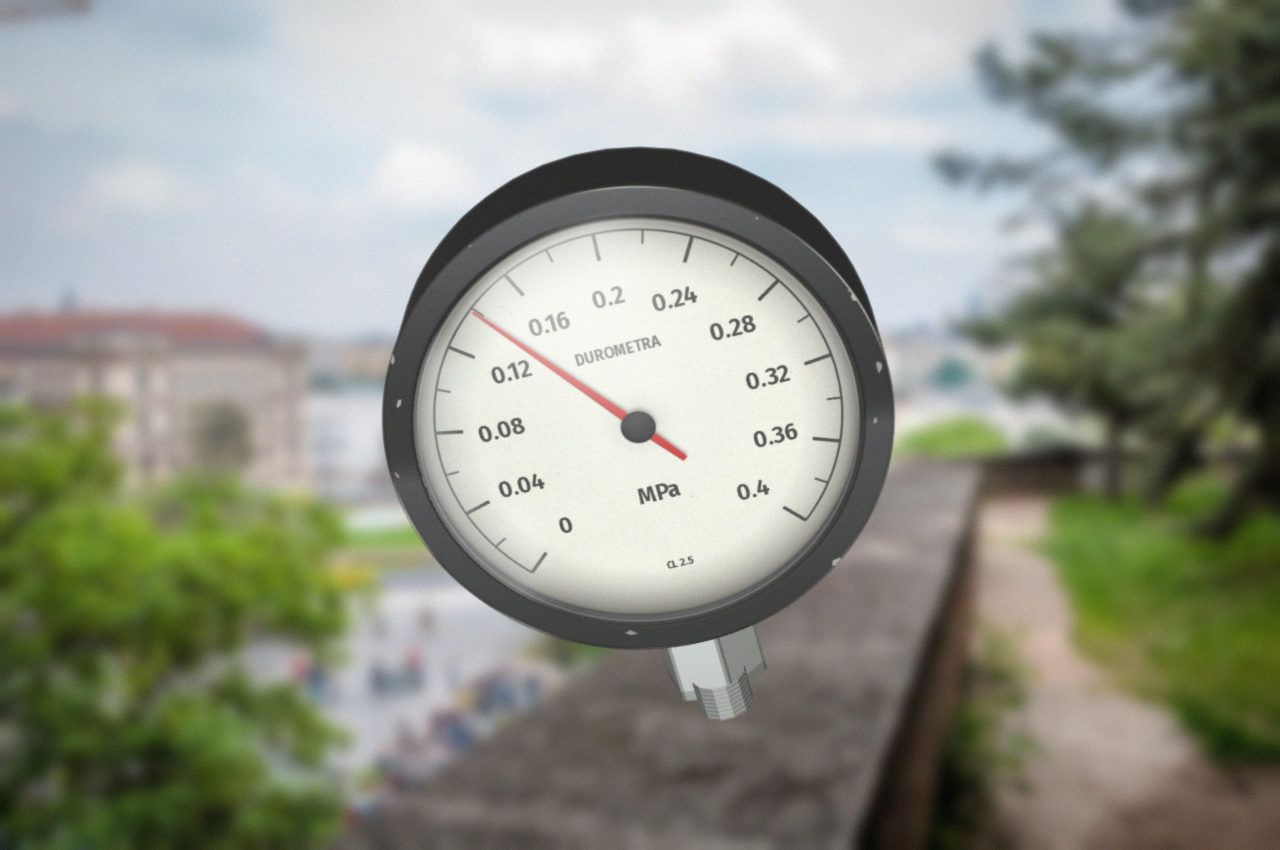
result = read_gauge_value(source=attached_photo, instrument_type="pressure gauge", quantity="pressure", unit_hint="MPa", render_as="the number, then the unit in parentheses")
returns 0.14 (MPa)
